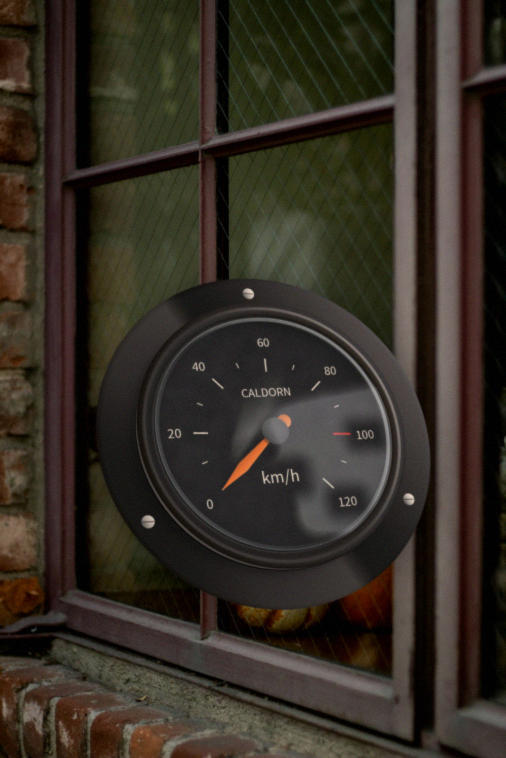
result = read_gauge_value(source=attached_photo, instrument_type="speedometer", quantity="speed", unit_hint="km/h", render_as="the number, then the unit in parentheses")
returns 0 (km/h)
